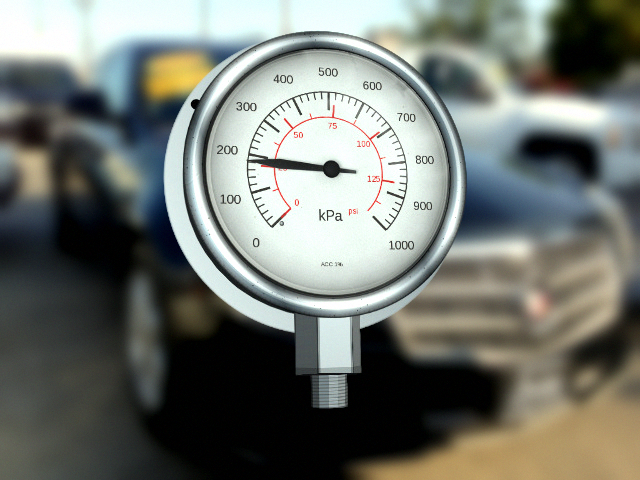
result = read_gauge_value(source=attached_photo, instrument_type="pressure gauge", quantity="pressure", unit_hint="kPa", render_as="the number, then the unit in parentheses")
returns 180 (kPa)
